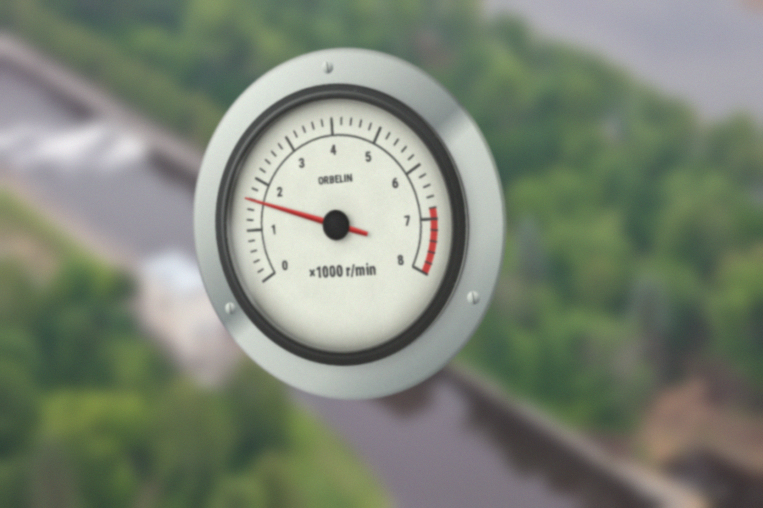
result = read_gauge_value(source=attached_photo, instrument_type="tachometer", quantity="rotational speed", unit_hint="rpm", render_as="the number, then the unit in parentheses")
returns 1600 (rpm)
